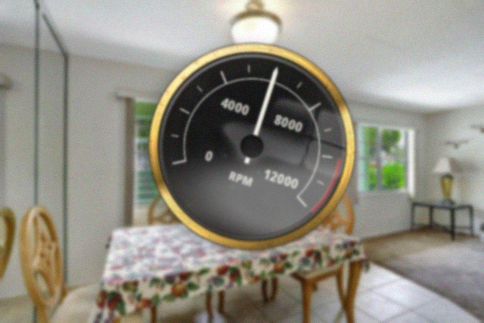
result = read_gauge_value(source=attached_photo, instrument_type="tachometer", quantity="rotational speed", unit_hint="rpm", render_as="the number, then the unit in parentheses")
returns 6000 (rpm)
